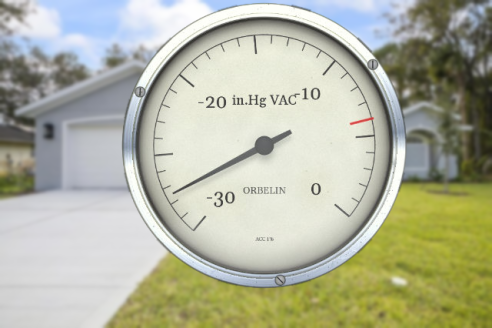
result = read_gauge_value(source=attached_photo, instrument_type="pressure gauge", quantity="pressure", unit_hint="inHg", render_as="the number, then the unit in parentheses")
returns -27.5 (inHg)
